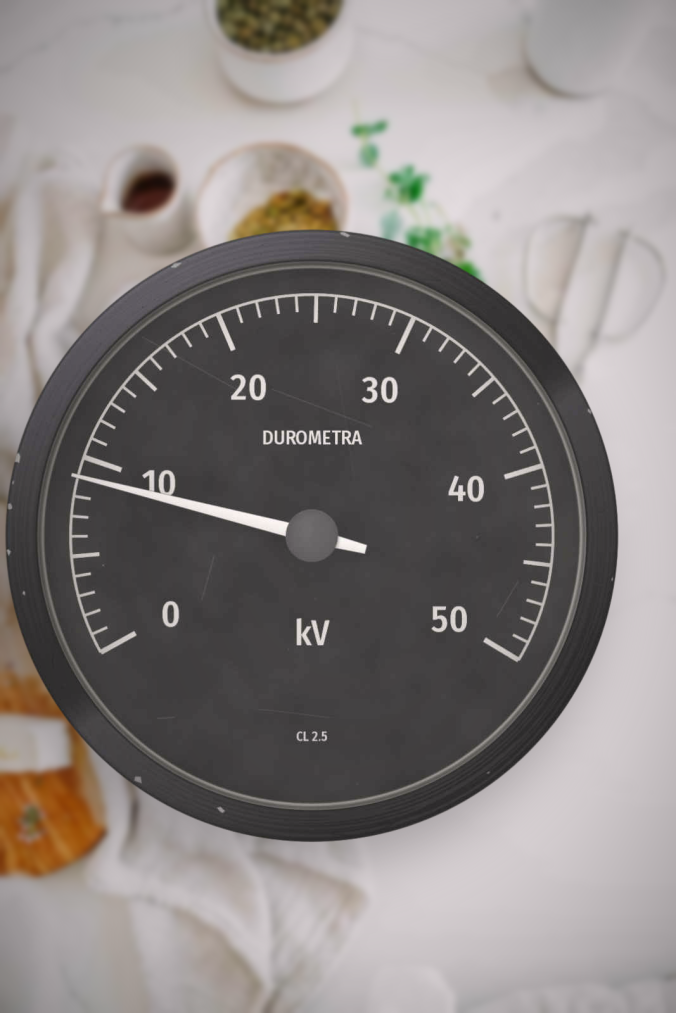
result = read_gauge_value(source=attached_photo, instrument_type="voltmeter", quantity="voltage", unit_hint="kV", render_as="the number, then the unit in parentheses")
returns 9 (kV)
